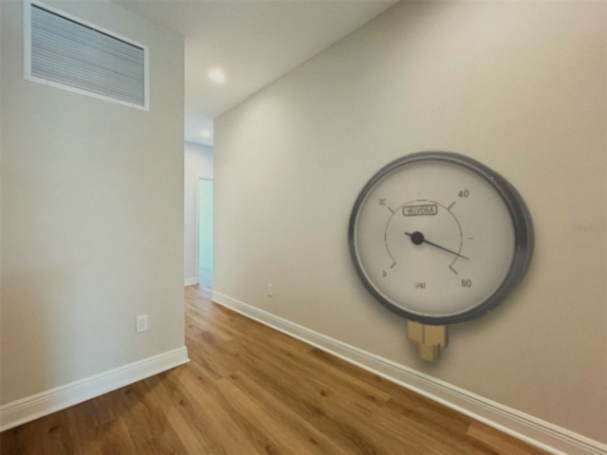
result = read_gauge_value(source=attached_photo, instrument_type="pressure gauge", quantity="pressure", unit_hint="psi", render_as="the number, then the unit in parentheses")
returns 55 (psi)
